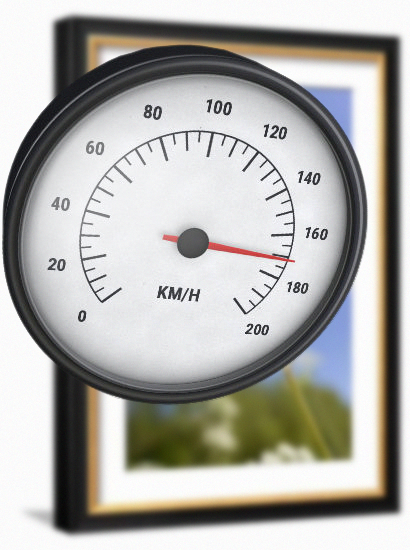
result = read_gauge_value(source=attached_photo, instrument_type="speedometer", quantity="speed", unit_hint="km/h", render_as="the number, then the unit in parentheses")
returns 170 (km/h)
